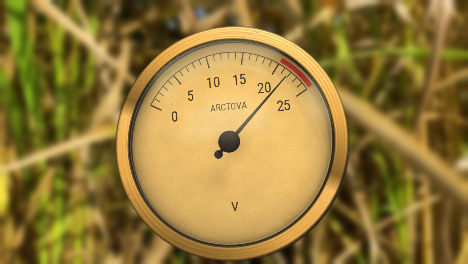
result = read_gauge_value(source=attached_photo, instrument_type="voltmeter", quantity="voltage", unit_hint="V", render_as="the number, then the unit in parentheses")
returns 22 (V)
